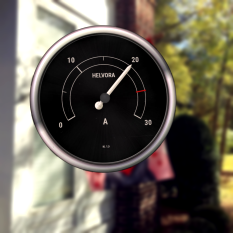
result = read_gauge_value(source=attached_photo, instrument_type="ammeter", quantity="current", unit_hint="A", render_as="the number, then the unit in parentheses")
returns 20 (A)
